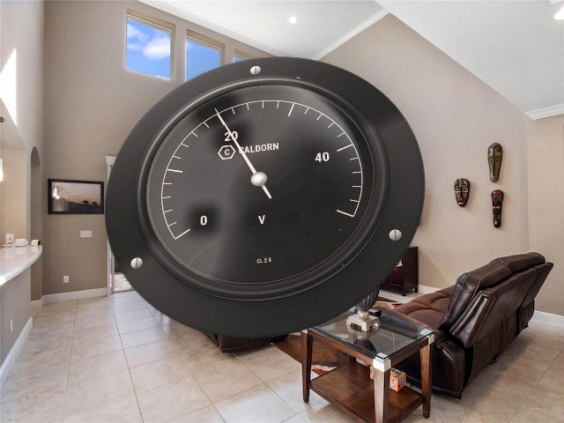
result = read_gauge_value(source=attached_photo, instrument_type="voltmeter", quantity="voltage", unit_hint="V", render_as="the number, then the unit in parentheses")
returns 20 (V)
